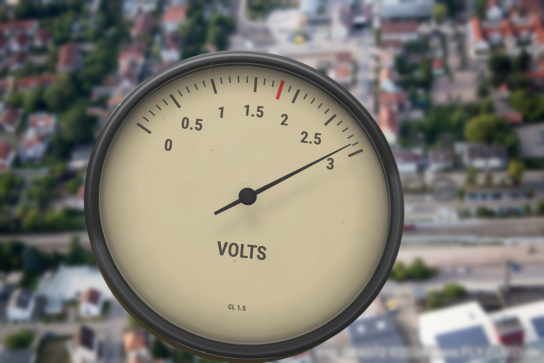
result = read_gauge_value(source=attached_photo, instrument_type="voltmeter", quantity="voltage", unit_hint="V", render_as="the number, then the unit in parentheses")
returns 2.9 (V)
